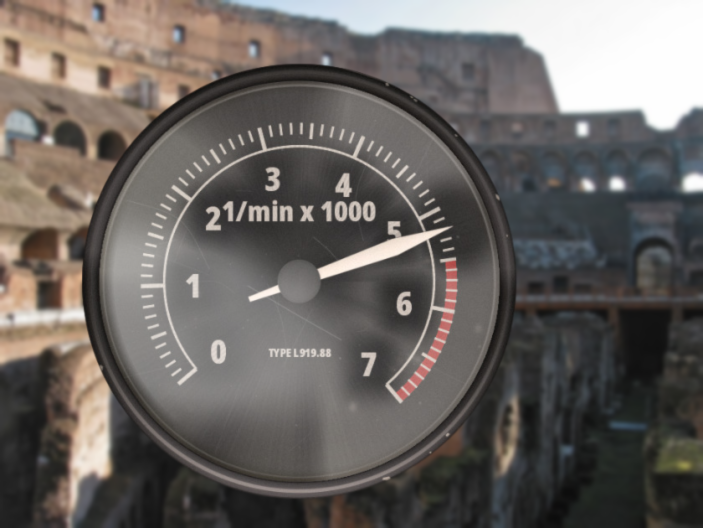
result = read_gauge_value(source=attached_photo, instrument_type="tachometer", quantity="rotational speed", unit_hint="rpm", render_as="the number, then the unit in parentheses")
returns 5200 (rpm)
